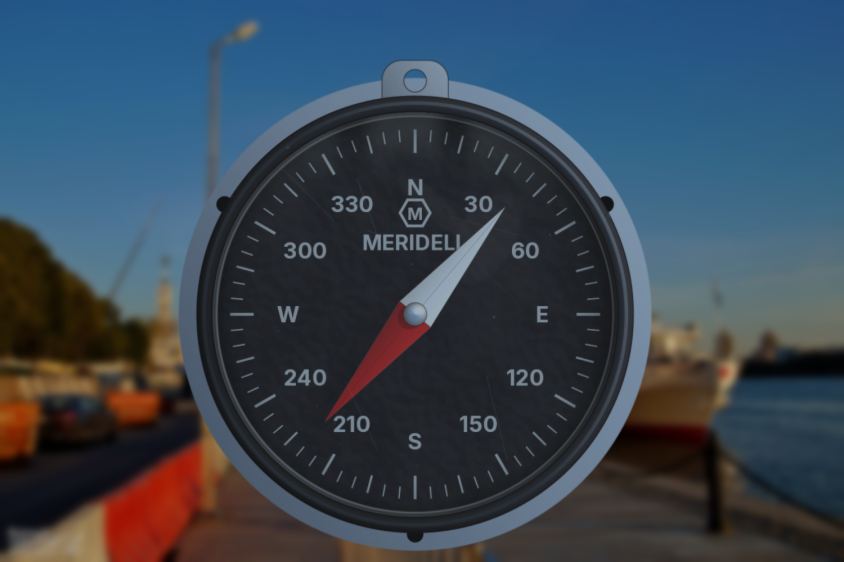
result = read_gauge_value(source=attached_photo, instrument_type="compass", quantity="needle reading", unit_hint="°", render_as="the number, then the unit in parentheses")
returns 220 (°)
